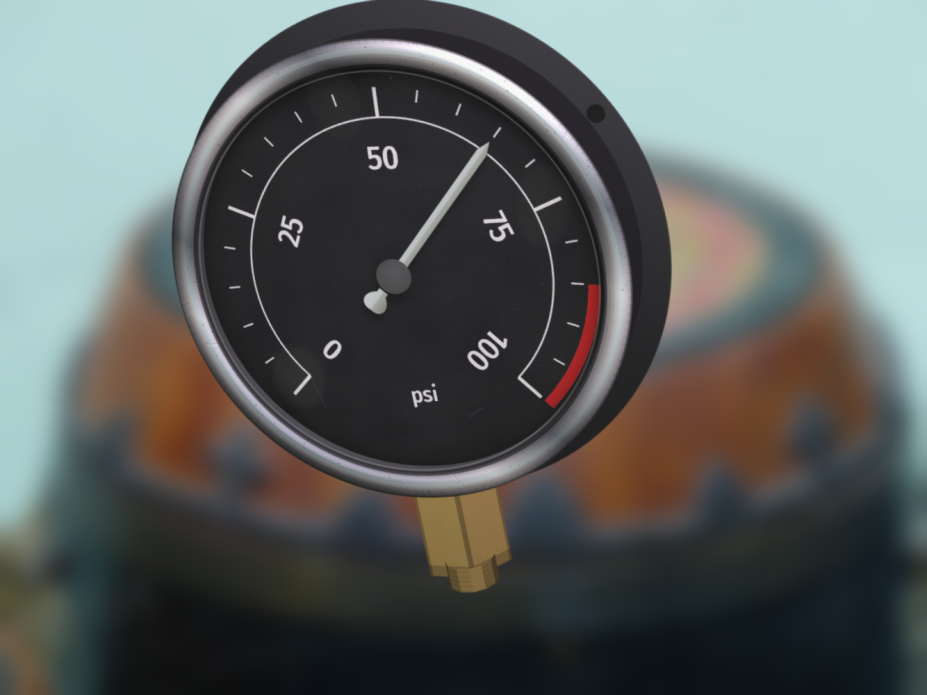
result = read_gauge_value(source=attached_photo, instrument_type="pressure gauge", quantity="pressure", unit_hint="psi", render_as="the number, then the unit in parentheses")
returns 65 (psi)
